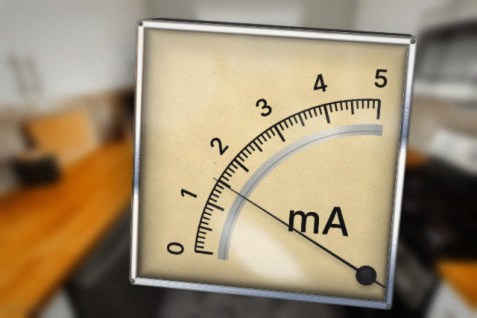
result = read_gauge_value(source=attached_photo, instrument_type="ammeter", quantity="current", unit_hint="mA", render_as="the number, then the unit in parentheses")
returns 1.5 (mA)
